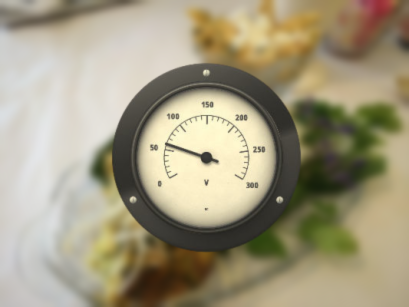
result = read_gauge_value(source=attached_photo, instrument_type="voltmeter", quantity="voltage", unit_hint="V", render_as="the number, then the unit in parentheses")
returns 60 (V)
